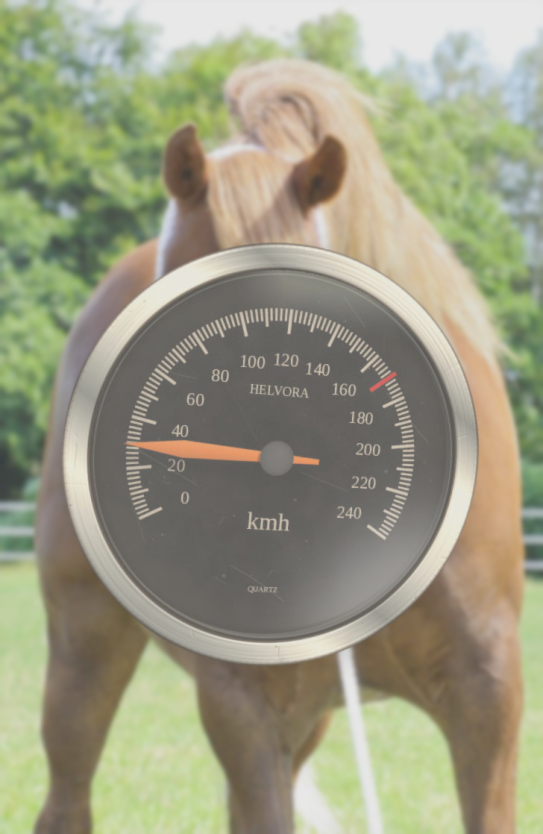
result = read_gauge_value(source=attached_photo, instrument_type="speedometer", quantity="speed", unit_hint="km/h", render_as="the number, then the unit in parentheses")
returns 30 (km/h)
